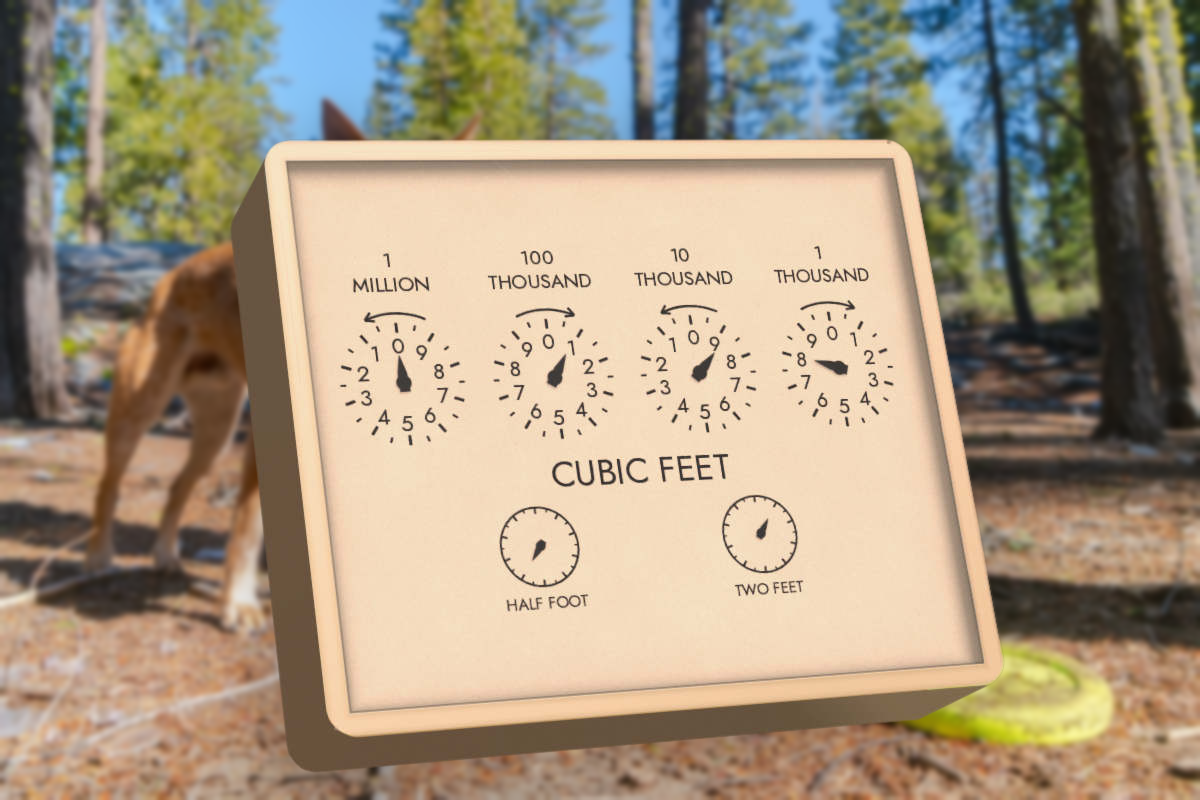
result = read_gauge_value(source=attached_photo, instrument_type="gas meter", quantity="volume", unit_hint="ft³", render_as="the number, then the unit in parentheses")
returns 8800 (ft³)
